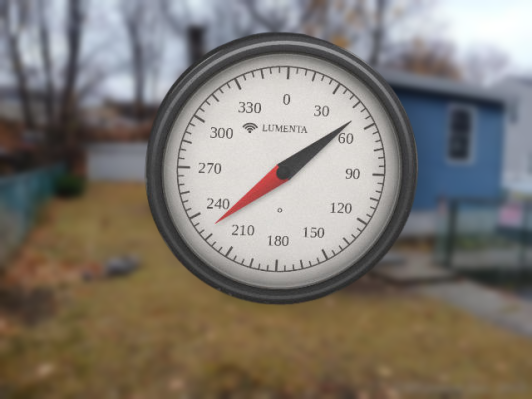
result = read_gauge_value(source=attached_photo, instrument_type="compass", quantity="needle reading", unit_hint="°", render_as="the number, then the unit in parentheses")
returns 230 (°)
